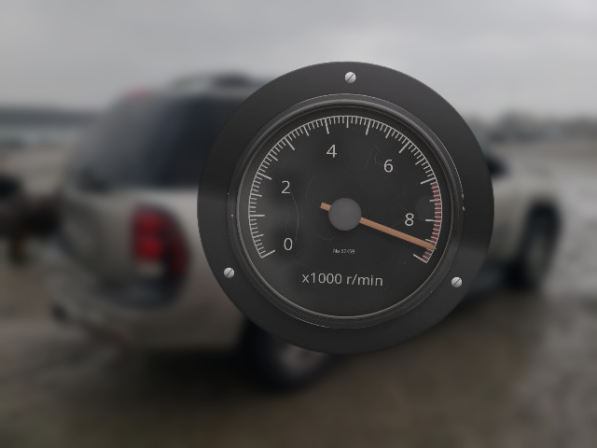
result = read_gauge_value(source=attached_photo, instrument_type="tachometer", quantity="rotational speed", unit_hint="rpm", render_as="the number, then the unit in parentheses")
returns 8600 (rpm)
